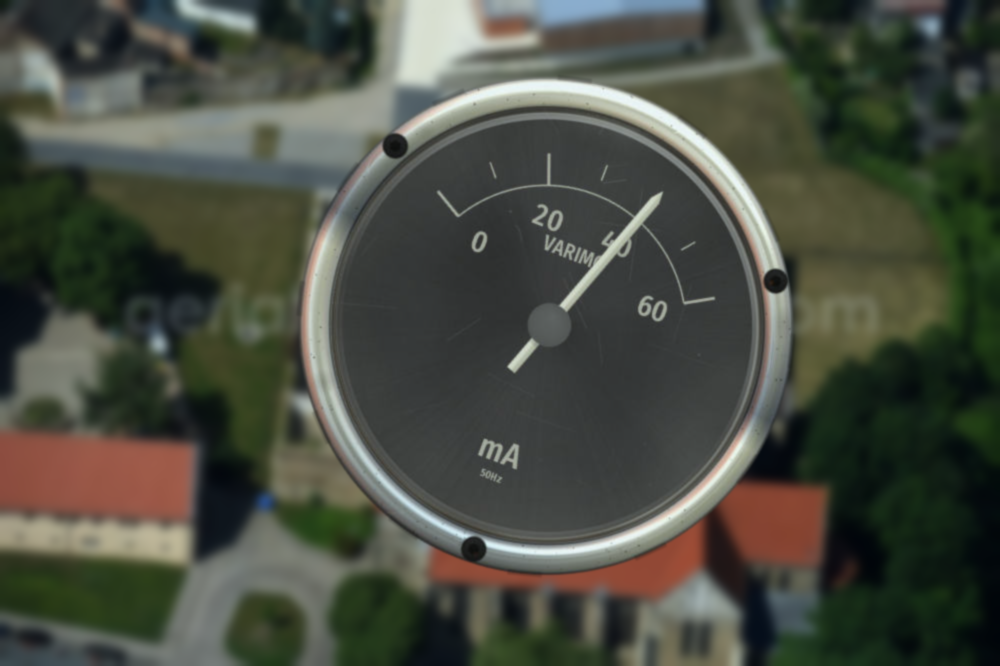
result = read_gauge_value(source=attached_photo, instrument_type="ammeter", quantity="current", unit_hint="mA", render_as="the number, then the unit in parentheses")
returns 40 (mA)
